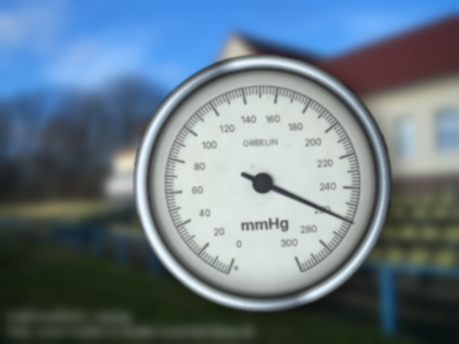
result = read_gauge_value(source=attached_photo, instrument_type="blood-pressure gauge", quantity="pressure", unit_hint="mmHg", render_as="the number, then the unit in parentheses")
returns 260 (mmHg)
